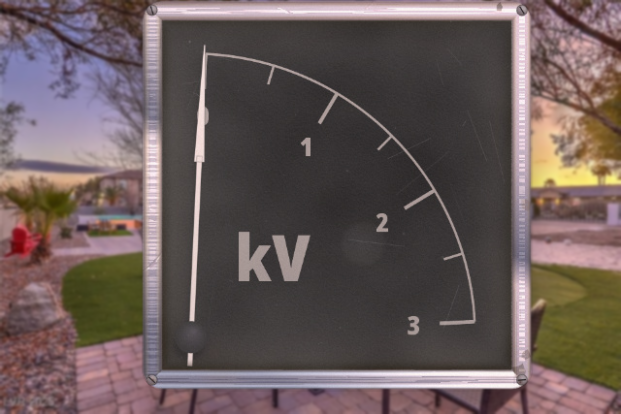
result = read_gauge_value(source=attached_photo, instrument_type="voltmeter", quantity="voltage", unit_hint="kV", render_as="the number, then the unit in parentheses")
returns 0 (kV)
